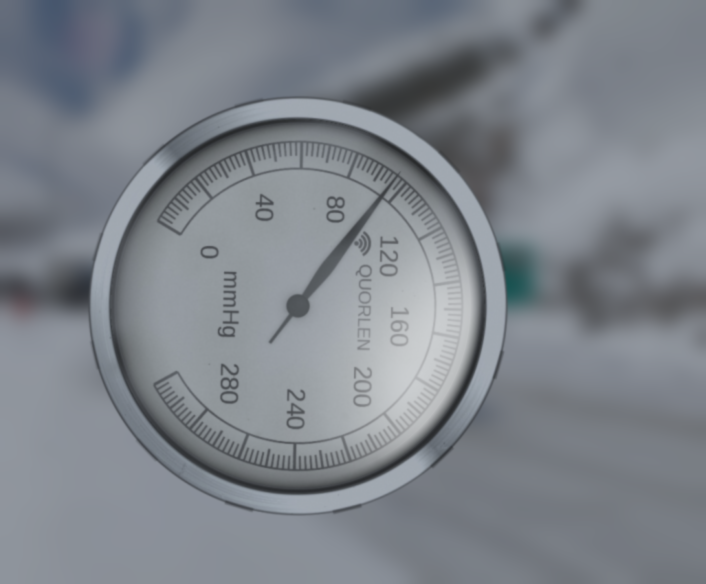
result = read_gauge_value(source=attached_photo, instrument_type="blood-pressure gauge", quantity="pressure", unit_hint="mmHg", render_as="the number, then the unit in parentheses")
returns 96 (mmHg)
